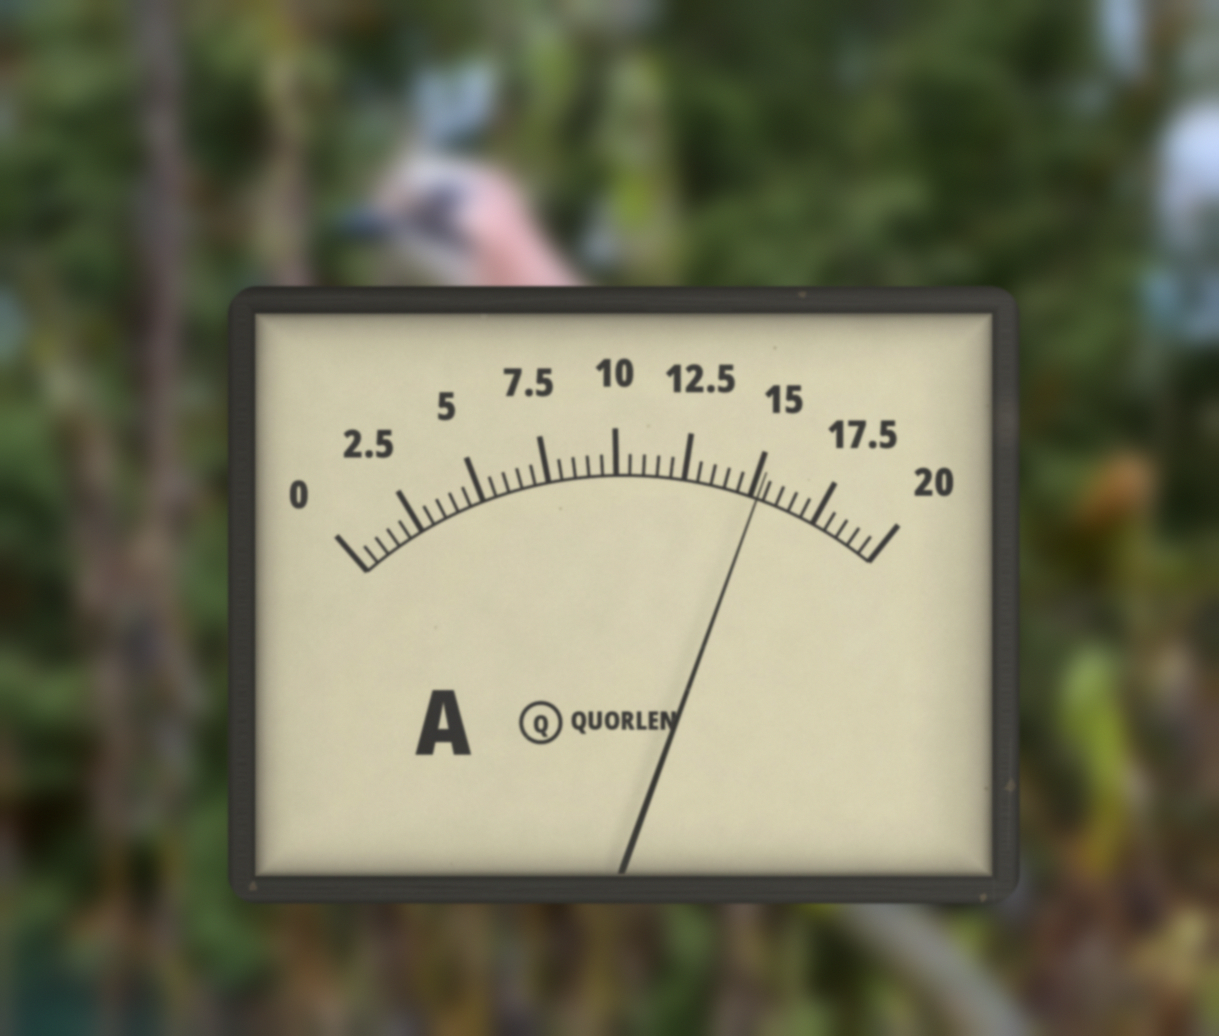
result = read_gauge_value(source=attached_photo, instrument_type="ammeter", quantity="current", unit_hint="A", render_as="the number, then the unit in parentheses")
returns 15.25 (A)
